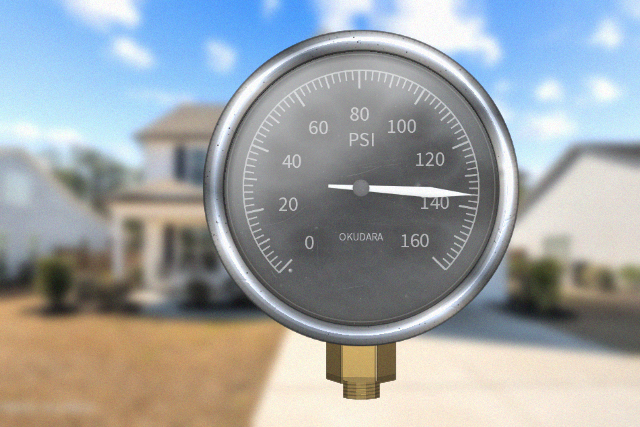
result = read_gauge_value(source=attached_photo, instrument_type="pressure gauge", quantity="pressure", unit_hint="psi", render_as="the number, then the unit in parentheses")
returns 136 (psi)
